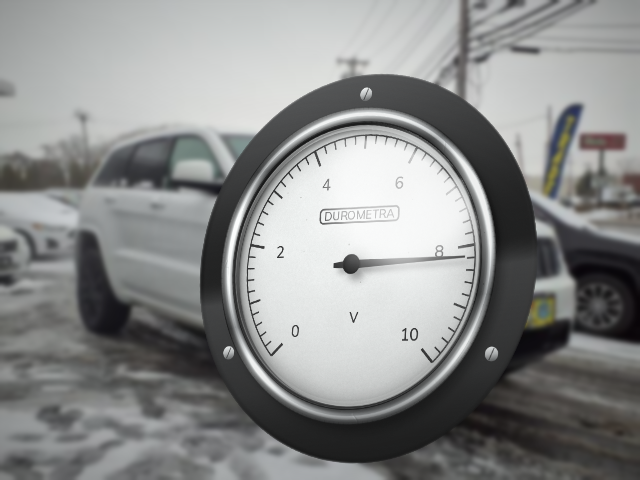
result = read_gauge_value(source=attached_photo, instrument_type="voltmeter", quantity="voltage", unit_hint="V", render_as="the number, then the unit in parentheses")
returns 8.2 (V)
